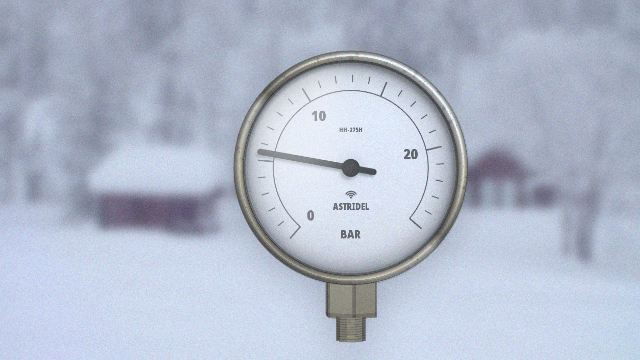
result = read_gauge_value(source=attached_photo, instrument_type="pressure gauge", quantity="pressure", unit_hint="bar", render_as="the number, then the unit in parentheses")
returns 5.5 (bar)
